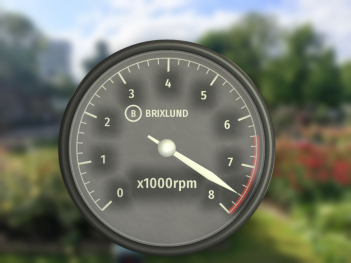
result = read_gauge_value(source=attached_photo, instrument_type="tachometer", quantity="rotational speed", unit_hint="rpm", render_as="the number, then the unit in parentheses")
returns 7600 (rpm)
